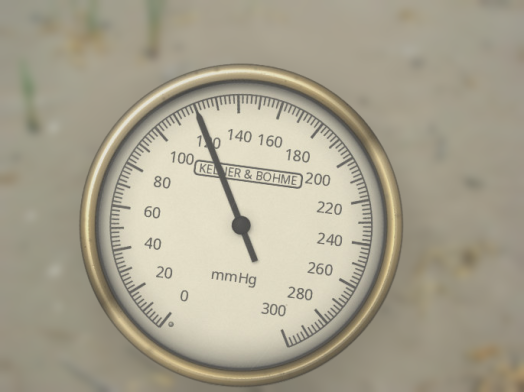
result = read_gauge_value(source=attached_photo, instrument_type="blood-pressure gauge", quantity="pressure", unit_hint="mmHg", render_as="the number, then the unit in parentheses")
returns 120 (mmHg)
